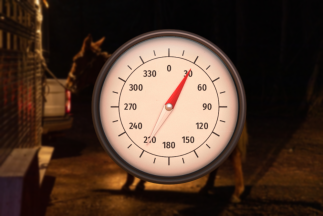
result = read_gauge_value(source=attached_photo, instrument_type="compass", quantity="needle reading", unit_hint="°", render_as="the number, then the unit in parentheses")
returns 30 (°)
